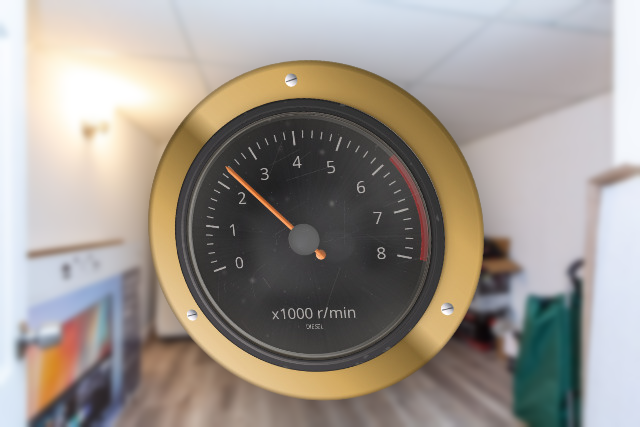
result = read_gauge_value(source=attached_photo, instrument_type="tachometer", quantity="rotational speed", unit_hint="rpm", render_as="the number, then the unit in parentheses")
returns 2400 (rpm)
